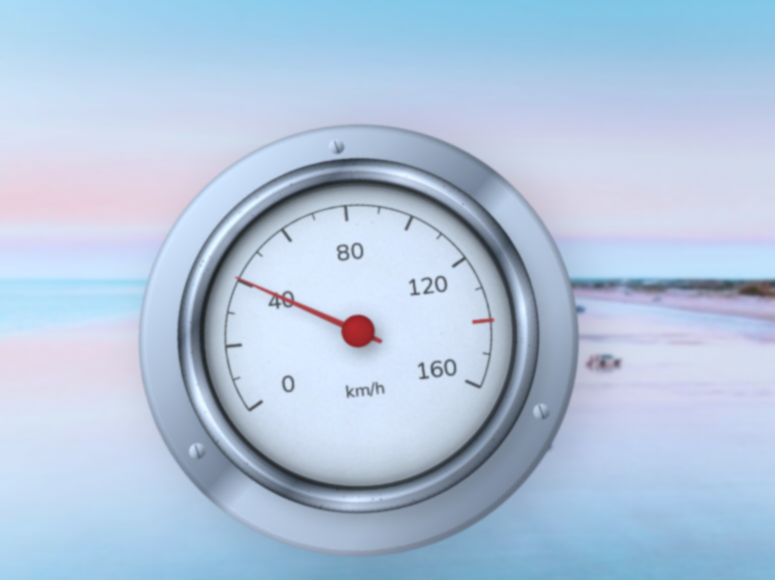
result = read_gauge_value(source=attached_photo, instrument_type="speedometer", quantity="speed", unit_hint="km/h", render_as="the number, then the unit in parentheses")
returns 40 (km/h)
